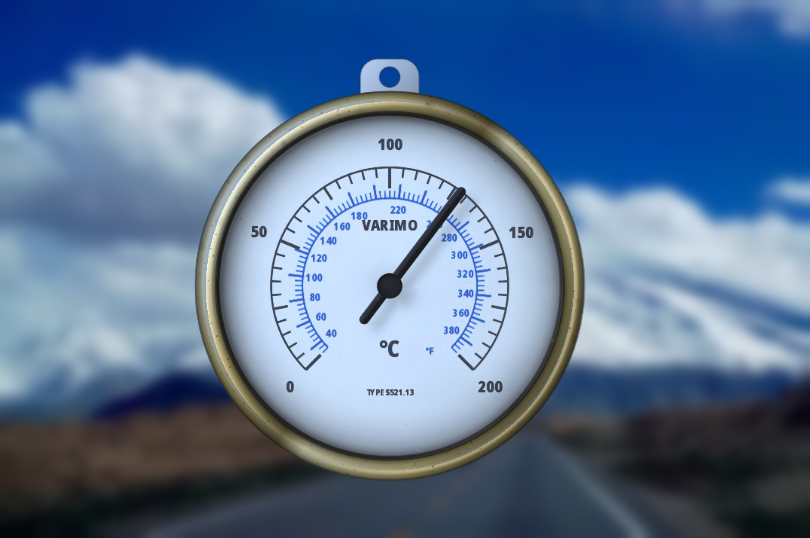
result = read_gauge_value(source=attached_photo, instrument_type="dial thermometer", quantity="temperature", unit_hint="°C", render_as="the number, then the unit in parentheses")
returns 127.5 (°C)
